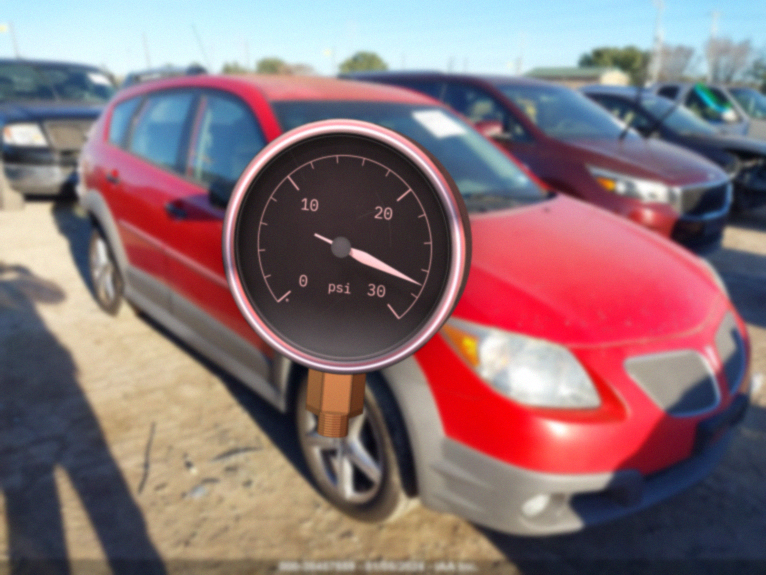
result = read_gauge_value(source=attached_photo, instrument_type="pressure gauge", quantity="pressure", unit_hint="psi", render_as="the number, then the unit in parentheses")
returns 27 (psi)
